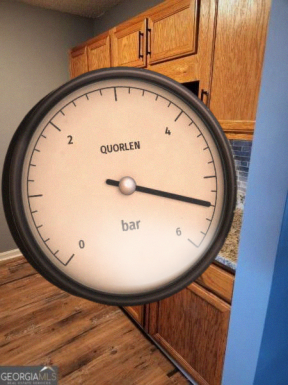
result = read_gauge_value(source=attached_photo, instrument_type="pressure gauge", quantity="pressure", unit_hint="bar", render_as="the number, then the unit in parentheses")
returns 5.4 (bar)
